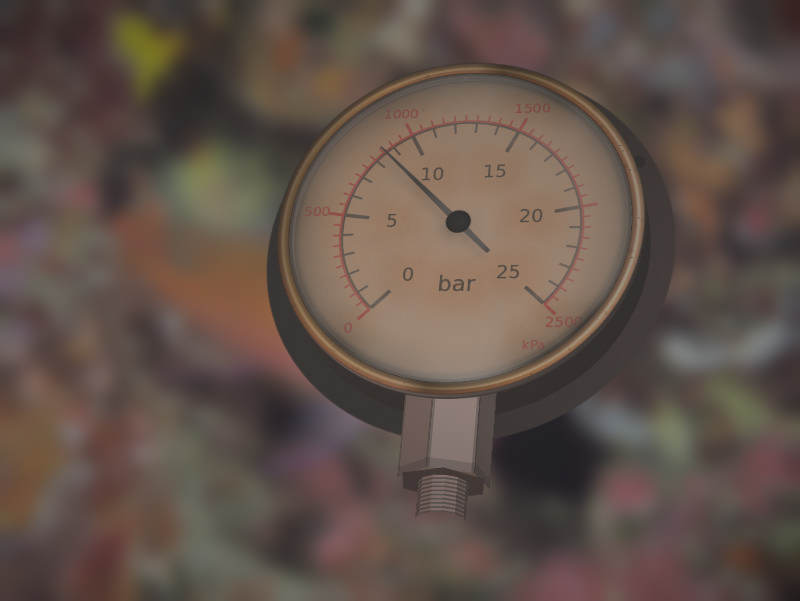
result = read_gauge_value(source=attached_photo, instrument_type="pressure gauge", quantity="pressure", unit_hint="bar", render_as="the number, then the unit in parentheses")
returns 8.5 (bar)
